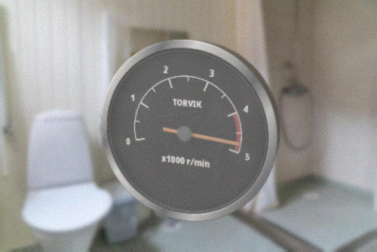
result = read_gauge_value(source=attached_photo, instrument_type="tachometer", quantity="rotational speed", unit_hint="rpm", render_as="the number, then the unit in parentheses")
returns 4750 (rpm)
